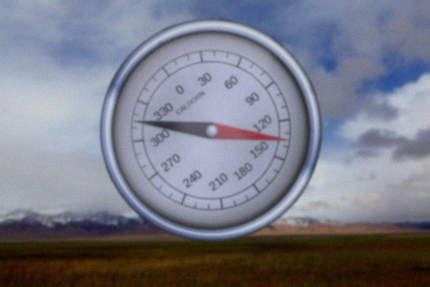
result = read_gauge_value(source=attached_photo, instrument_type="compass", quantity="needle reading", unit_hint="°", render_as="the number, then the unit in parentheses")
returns 135 (°)
